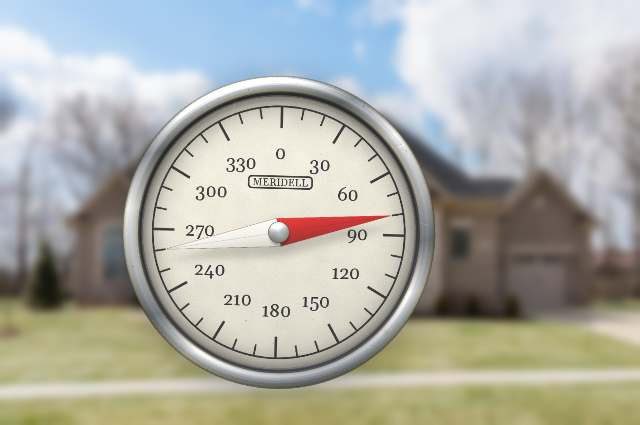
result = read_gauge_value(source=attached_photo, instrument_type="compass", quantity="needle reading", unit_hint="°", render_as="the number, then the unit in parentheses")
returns 80 (°)
